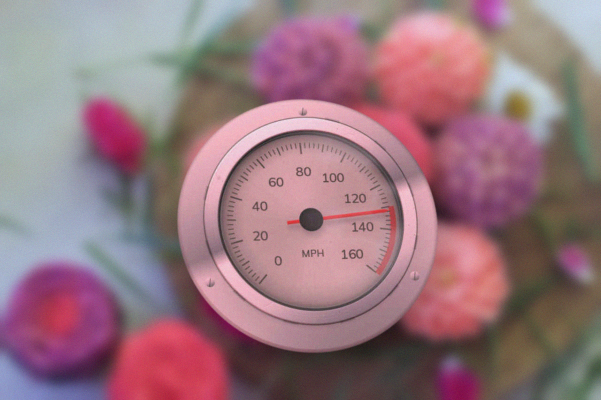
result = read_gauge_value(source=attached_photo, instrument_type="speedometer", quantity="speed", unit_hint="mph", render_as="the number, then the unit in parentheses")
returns 132 (mph)
